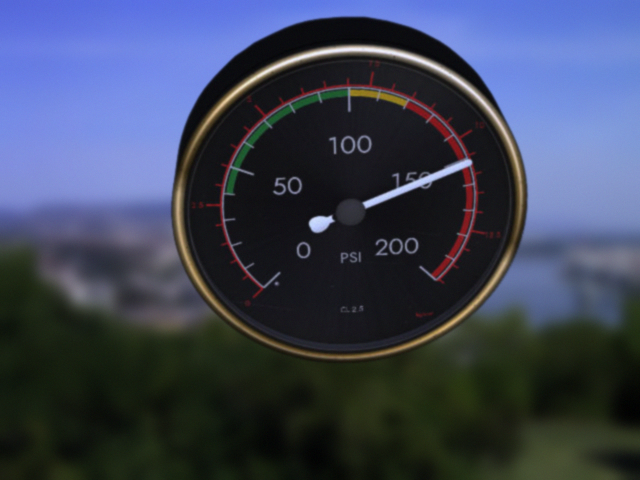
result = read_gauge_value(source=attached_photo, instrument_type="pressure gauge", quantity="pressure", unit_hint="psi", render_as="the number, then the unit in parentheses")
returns 150 (psi)
